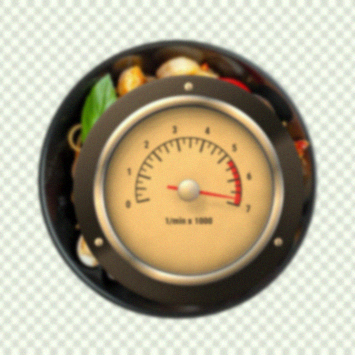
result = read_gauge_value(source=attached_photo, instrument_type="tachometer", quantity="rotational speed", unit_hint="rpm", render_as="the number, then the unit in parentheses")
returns 6750 (rpm)
